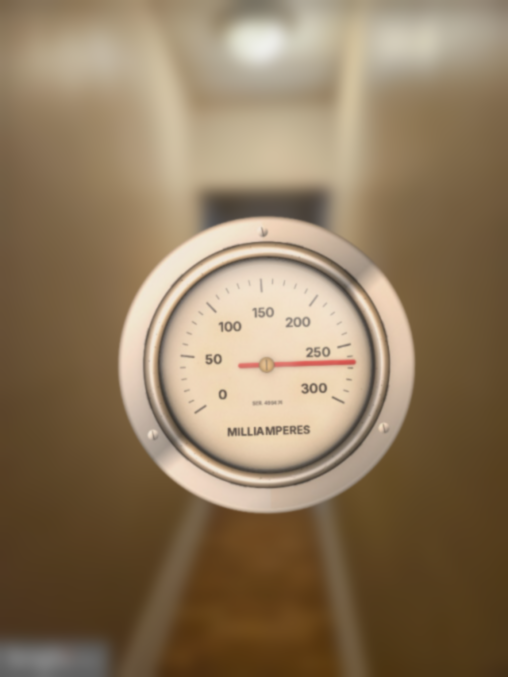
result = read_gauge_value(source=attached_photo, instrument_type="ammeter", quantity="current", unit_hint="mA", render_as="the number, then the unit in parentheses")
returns 265 (mA)
